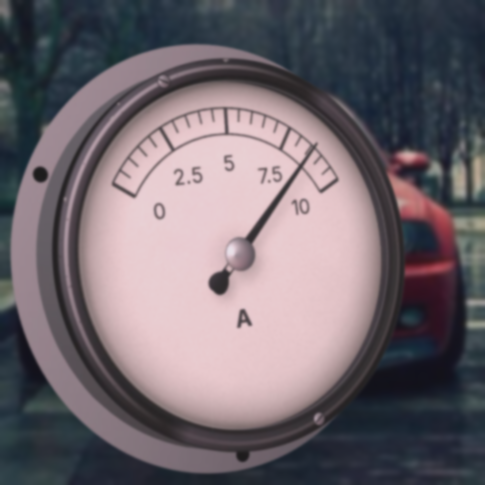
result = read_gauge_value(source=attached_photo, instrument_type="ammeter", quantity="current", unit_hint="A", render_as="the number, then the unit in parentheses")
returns 8.5 (A)
